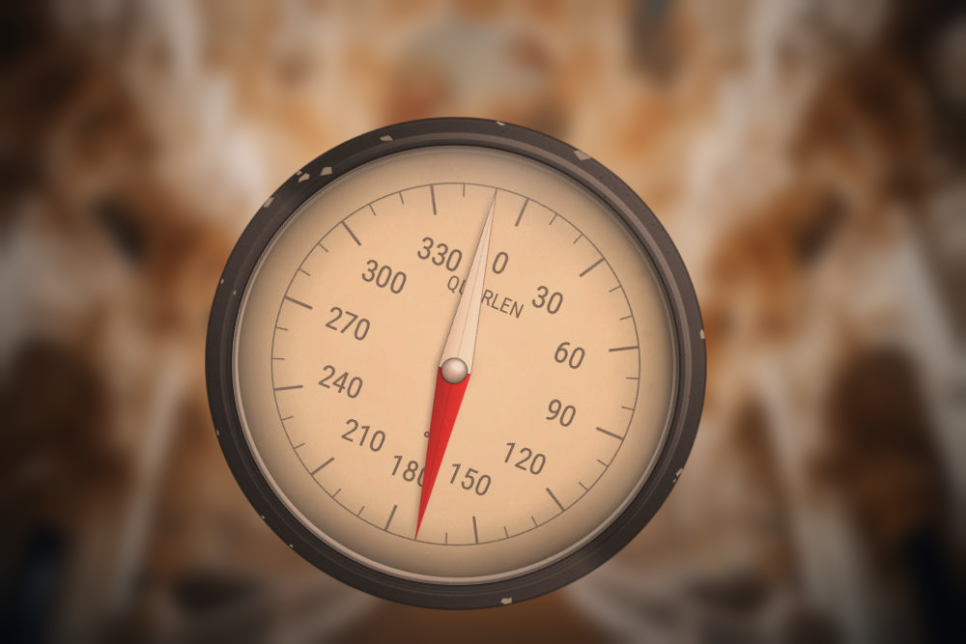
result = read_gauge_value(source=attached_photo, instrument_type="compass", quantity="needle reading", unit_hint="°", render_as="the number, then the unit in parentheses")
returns 170 (°)
